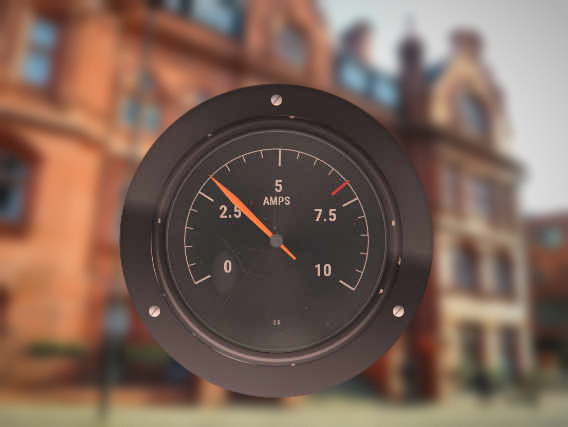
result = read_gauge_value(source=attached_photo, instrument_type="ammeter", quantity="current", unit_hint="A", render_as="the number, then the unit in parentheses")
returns 3 (A)
